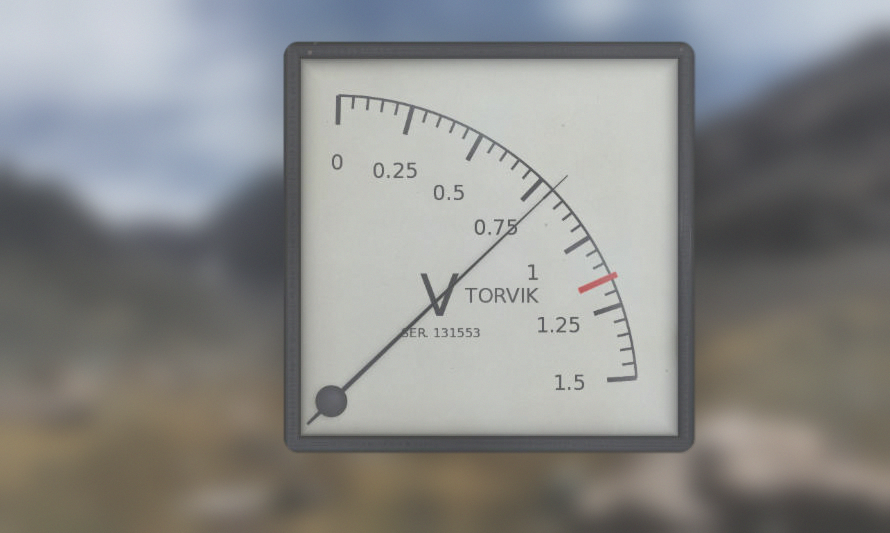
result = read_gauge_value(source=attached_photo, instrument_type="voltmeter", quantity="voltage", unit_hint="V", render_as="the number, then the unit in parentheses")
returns 0.8 (V)
